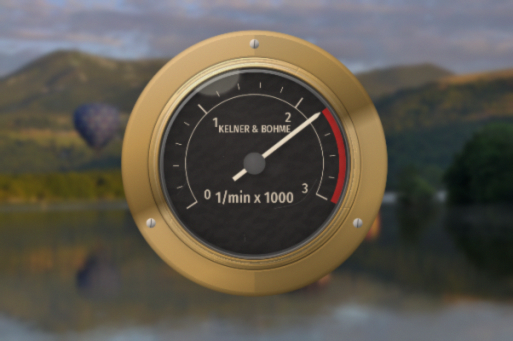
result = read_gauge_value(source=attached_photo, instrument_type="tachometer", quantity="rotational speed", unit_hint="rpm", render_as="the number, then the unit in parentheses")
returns 2200 (rpm)
